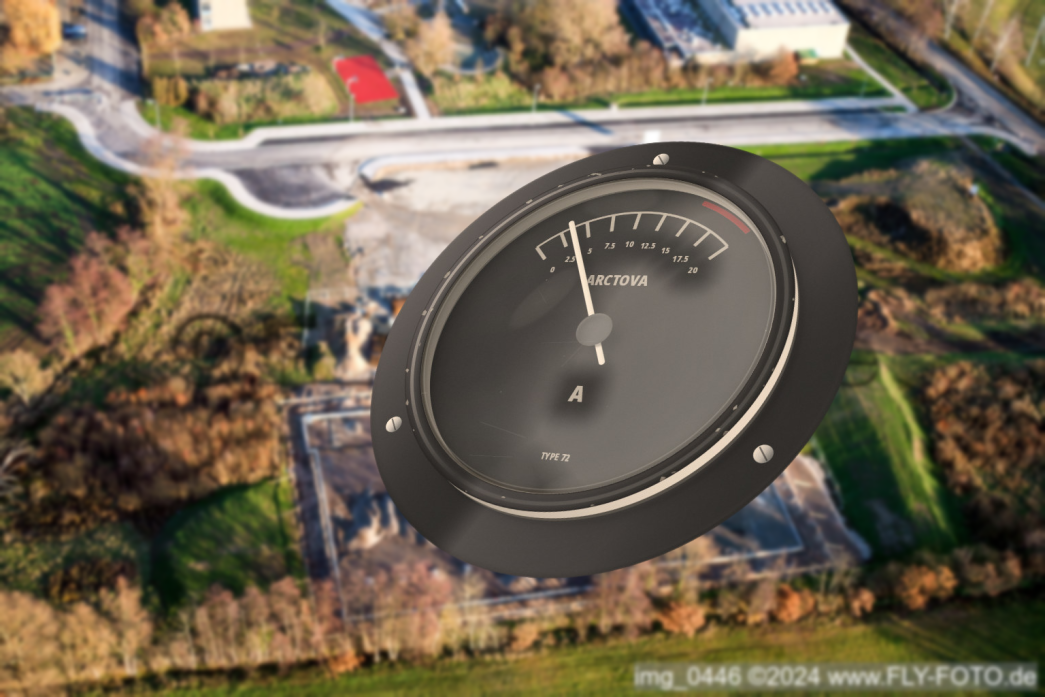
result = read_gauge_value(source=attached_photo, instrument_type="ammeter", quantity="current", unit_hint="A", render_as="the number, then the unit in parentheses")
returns 3.75 (A)
